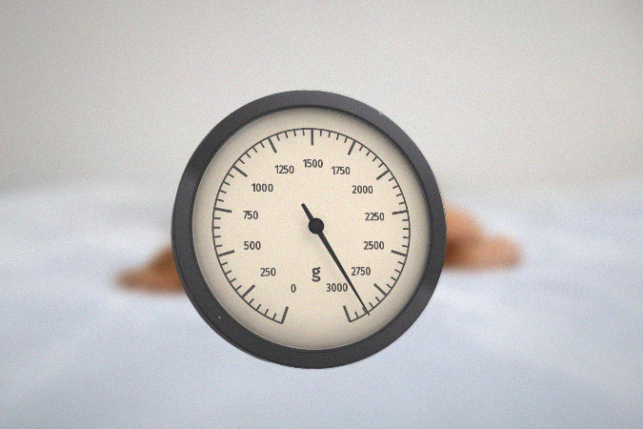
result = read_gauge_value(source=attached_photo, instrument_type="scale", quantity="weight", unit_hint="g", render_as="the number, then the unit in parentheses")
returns 2900 (g)
